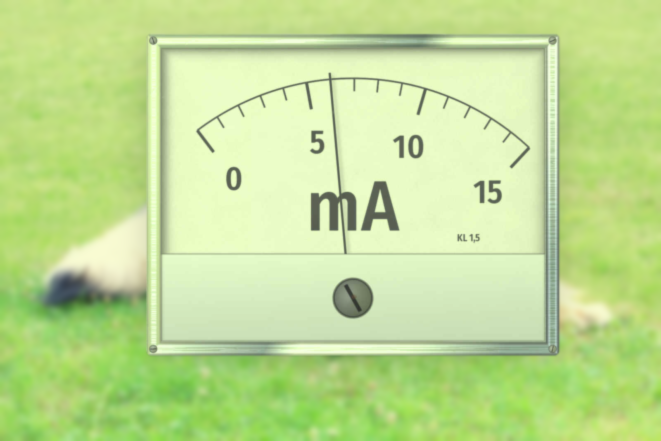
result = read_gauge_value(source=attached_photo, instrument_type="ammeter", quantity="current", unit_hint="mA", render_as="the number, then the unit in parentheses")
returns 6 (mA)
